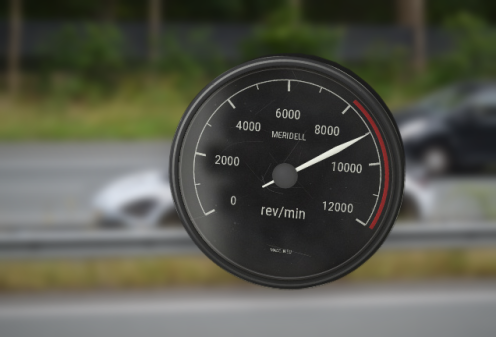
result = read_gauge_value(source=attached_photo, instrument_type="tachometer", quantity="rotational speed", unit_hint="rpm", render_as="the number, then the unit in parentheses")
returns 9000 (rpm)
